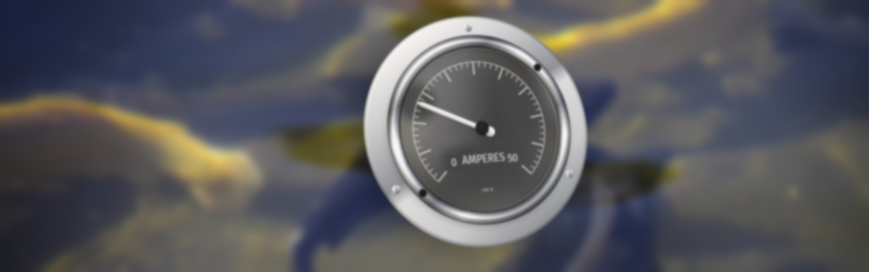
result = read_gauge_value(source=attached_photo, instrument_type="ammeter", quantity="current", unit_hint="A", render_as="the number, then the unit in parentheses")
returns 13 (A)
